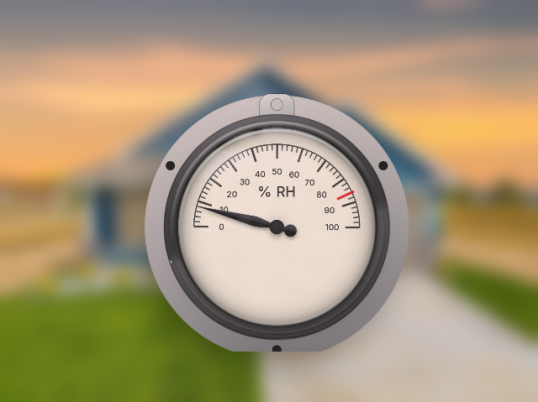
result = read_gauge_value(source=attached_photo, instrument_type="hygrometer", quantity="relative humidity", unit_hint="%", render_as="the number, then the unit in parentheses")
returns 8 (%)
